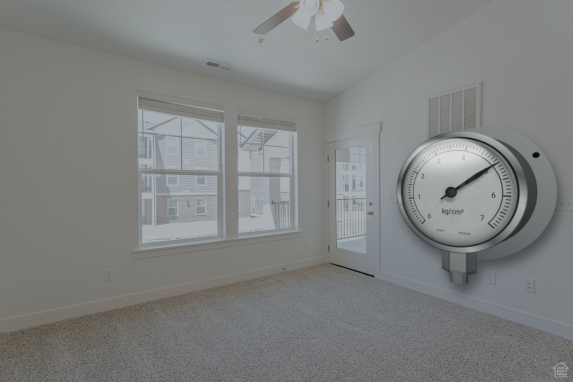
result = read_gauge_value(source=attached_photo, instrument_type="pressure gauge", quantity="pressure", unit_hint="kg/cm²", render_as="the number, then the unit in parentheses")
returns 5 (kg/cm²)
